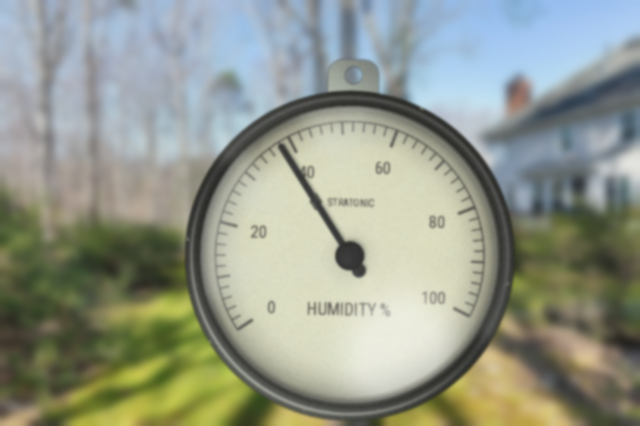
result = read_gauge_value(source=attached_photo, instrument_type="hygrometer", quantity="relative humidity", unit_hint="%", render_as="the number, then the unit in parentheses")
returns 38 (%)
